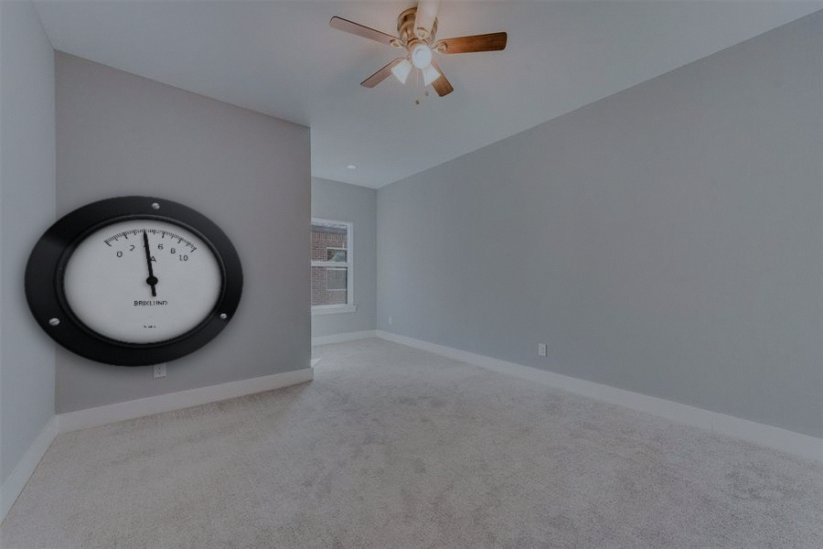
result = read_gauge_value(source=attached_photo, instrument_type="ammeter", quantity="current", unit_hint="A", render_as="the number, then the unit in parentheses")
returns 4 (A)
